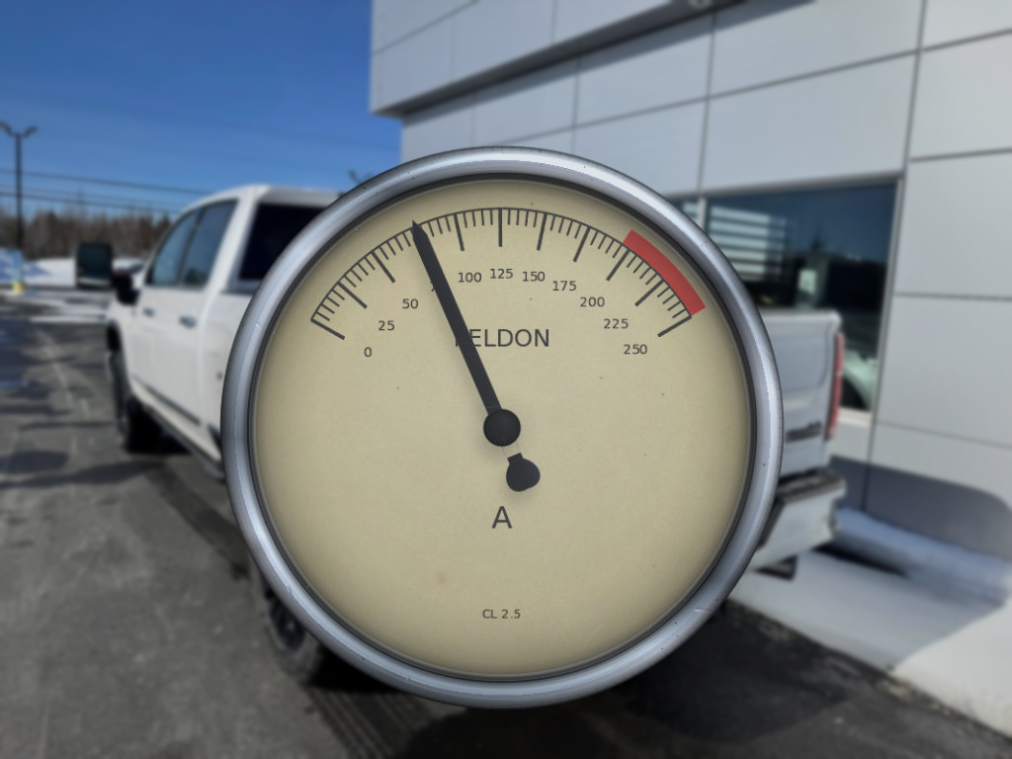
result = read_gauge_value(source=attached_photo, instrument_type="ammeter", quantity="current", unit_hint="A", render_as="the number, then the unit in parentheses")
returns 77.5 (A)
